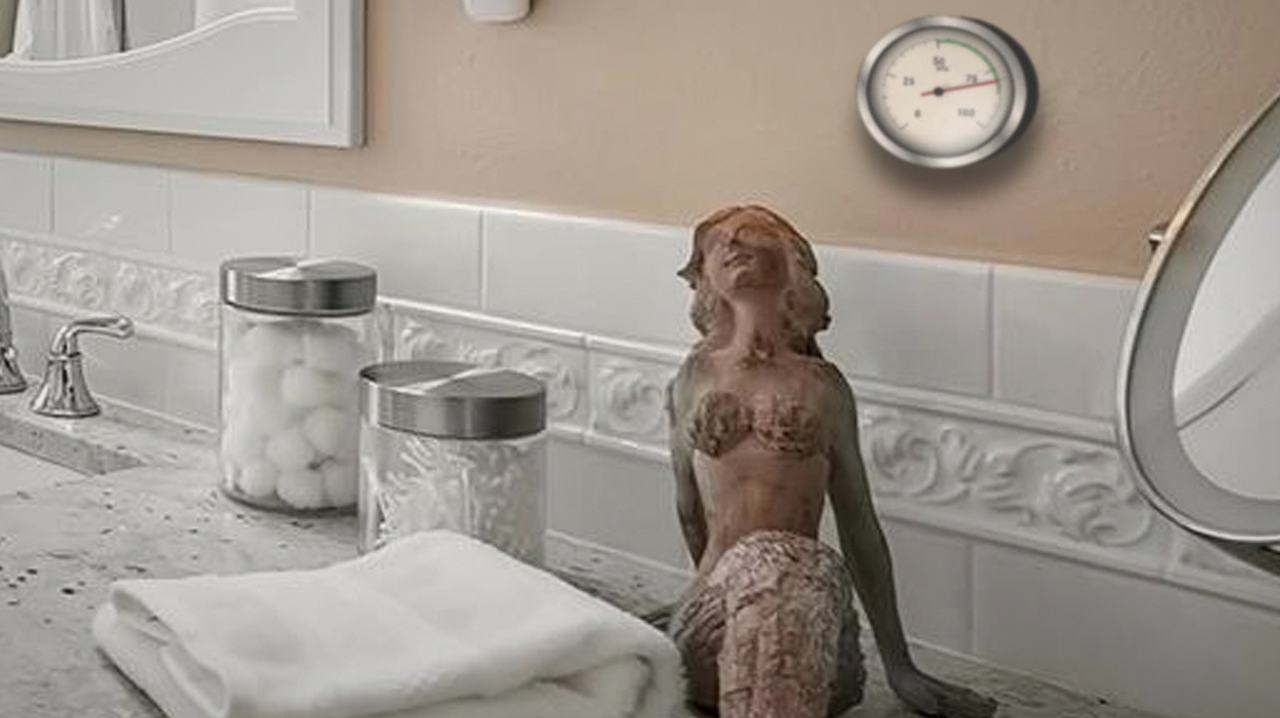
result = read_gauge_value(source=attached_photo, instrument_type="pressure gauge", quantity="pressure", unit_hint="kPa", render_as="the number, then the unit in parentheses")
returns 80 (kPa)
